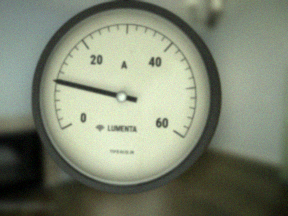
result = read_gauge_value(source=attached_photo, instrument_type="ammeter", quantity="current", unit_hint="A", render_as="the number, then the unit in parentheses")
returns 10 (A)
